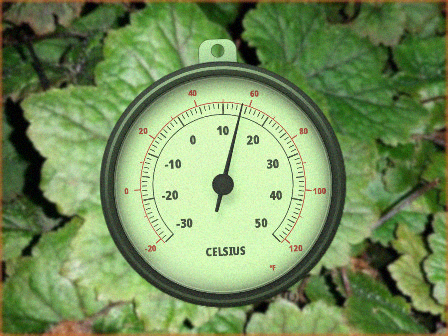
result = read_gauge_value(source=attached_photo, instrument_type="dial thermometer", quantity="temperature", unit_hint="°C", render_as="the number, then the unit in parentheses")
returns 14 (°C)
